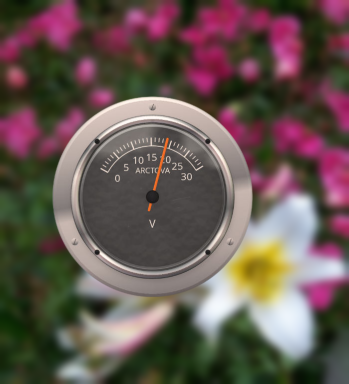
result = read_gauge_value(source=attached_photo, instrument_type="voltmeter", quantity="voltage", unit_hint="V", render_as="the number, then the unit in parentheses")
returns 19 (V)
